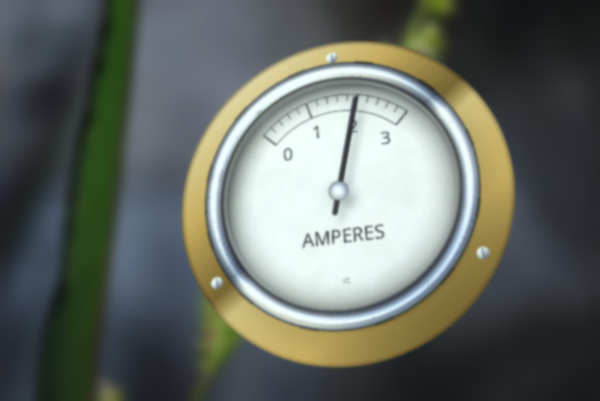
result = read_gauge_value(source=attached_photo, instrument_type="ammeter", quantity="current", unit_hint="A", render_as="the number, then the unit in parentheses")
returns 2 (A)
